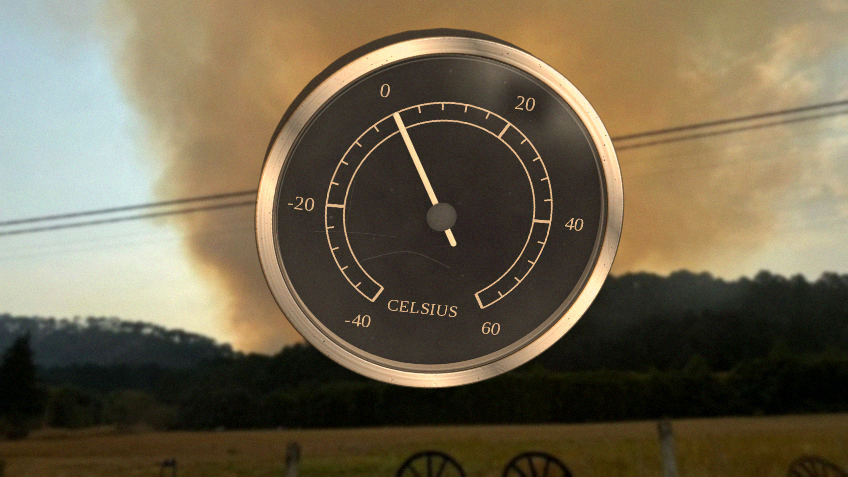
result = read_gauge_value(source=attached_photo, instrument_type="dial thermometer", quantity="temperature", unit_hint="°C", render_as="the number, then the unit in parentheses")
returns 0 (°C)
